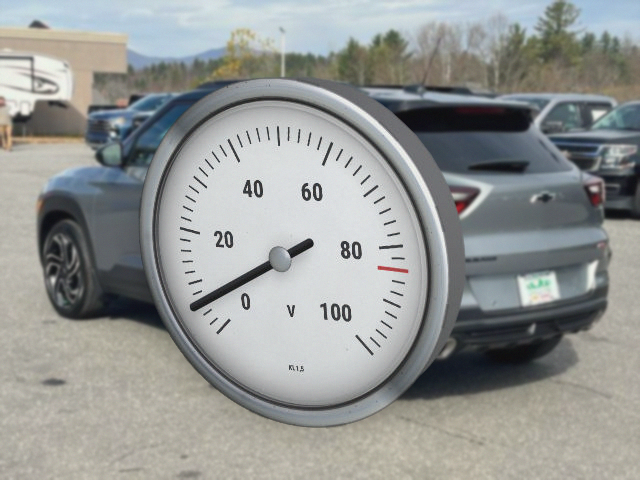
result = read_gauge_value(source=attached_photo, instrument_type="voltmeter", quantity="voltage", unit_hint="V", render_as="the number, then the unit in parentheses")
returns 6 (V)
